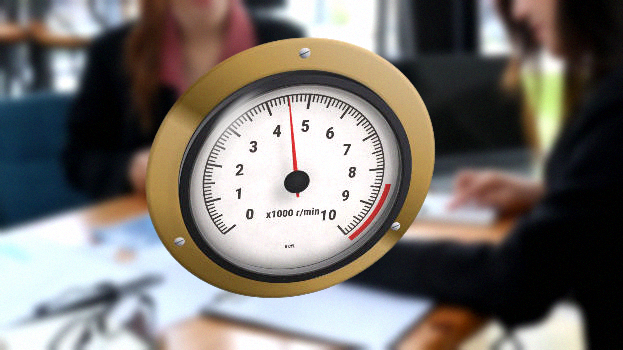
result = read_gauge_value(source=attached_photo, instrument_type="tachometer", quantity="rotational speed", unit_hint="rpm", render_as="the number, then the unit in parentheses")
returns 4500 (rpm)
